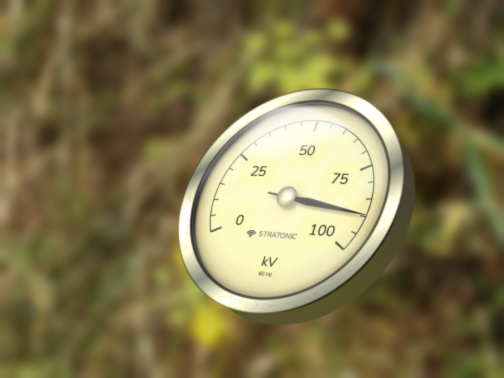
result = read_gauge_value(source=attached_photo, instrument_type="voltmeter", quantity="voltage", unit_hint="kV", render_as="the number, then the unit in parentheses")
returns 90 (kV)
